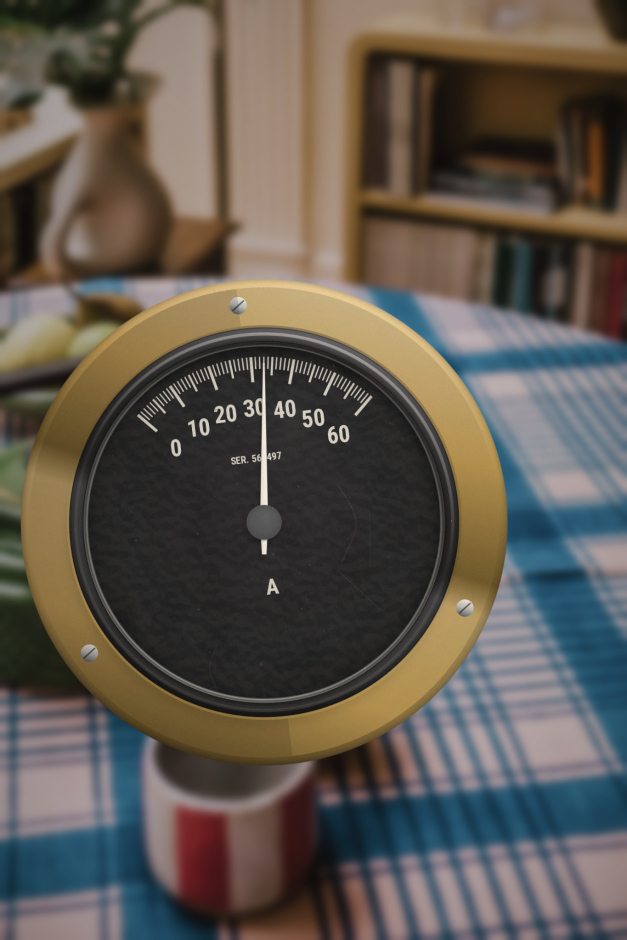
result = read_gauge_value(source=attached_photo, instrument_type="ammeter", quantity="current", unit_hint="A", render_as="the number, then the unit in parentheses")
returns 33 (A)
